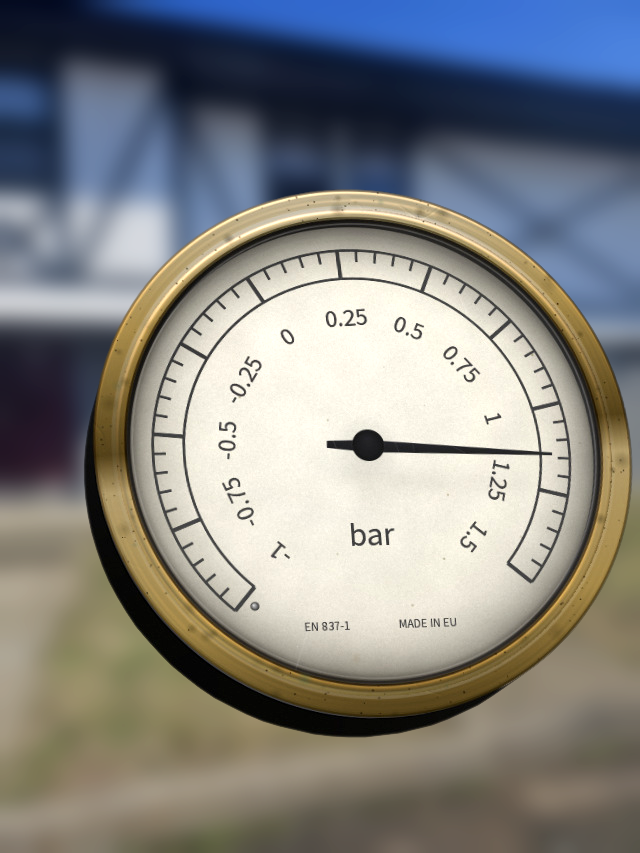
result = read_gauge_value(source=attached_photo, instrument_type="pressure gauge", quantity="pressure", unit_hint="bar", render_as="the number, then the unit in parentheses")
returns 1.15 (bar)
